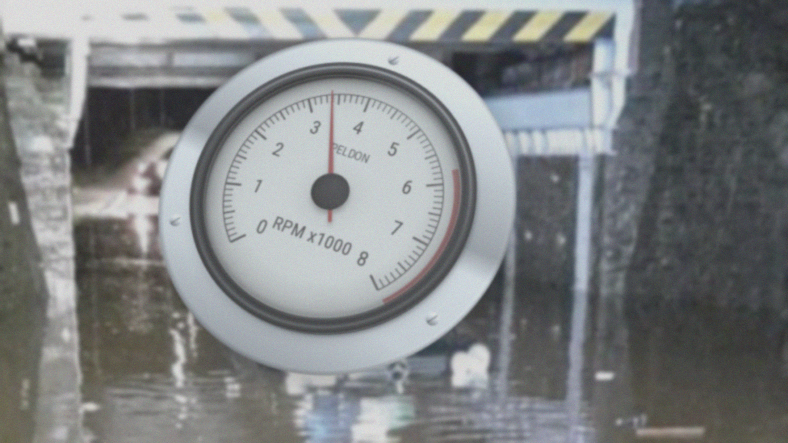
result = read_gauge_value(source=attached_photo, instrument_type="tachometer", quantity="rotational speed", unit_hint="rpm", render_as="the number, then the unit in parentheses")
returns 3400 (rpm)
